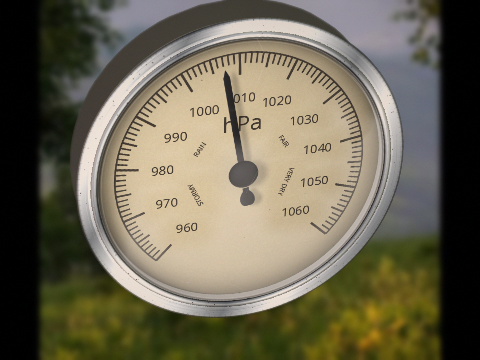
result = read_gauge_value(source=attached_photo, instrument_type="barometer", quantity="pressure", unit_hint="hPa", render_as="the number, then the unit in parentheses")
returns 1007 (hPa)
